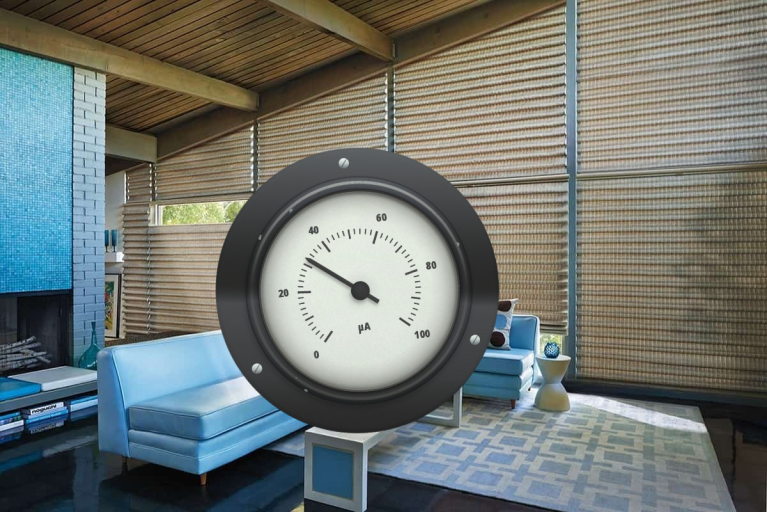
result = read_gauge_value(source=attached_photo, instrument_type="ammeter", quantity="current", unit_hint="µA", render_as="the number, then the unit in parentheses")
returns 32 (µA)
